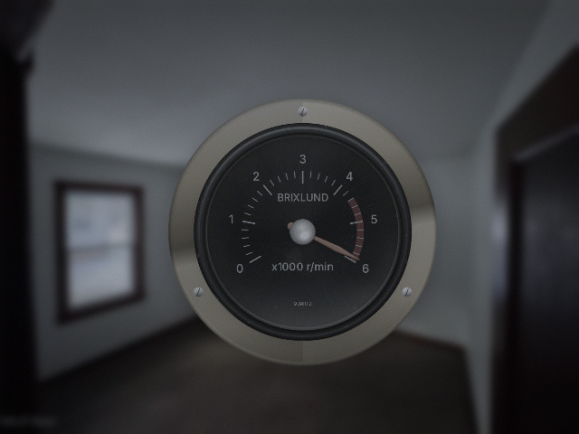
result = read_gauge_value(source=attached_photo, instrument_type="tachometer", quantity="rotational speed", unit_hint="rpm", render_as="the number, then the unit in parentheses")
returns 5900 (rpm)
